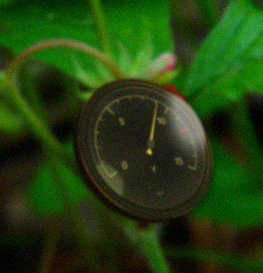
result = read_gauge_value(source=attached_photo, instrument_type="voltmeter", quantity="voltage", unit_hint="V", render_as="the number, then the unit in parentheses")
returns 9 (V)
